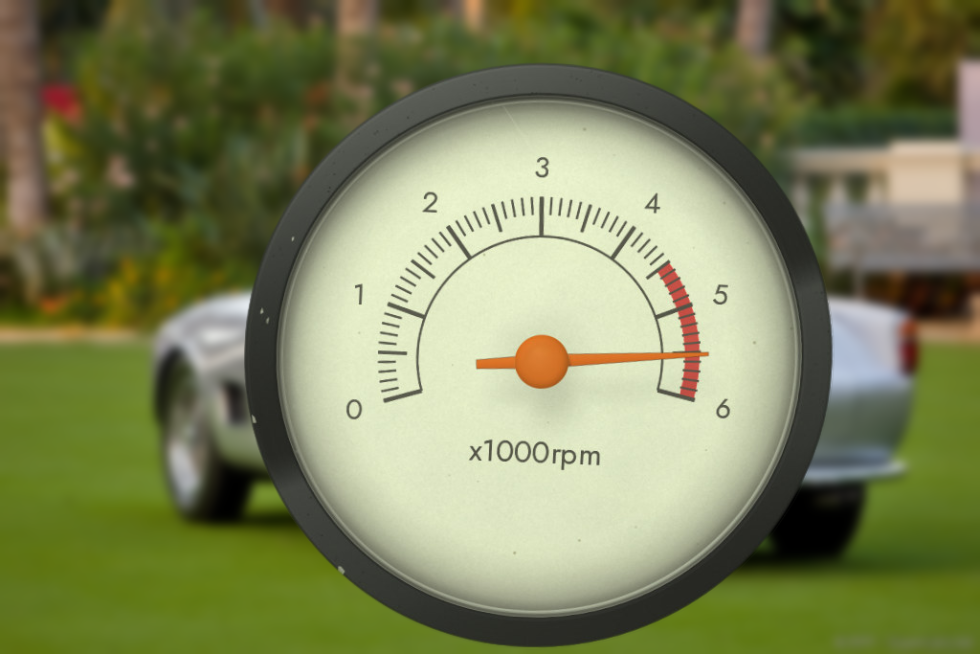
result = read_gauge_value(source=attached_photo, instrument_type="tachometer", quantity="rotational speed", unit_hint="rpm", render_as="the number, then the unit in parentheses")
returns 5500 (rpm)
